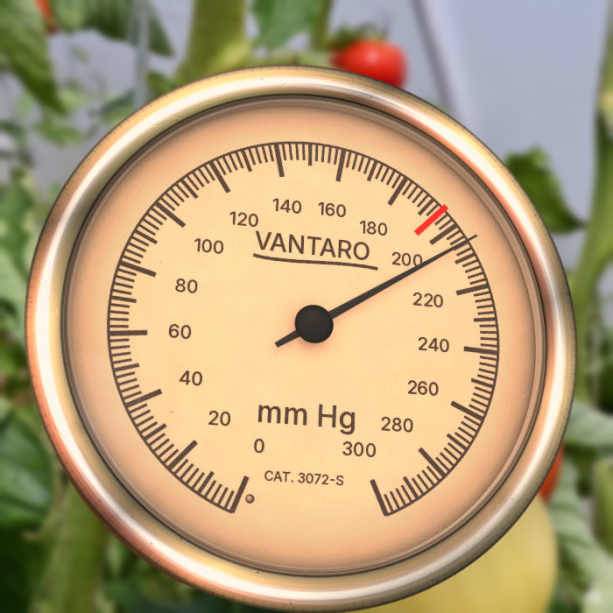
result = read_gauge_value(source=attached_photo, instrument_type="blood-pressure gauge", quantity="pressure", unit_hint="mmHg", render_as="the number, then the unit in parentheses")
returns 206 (mmHg)
